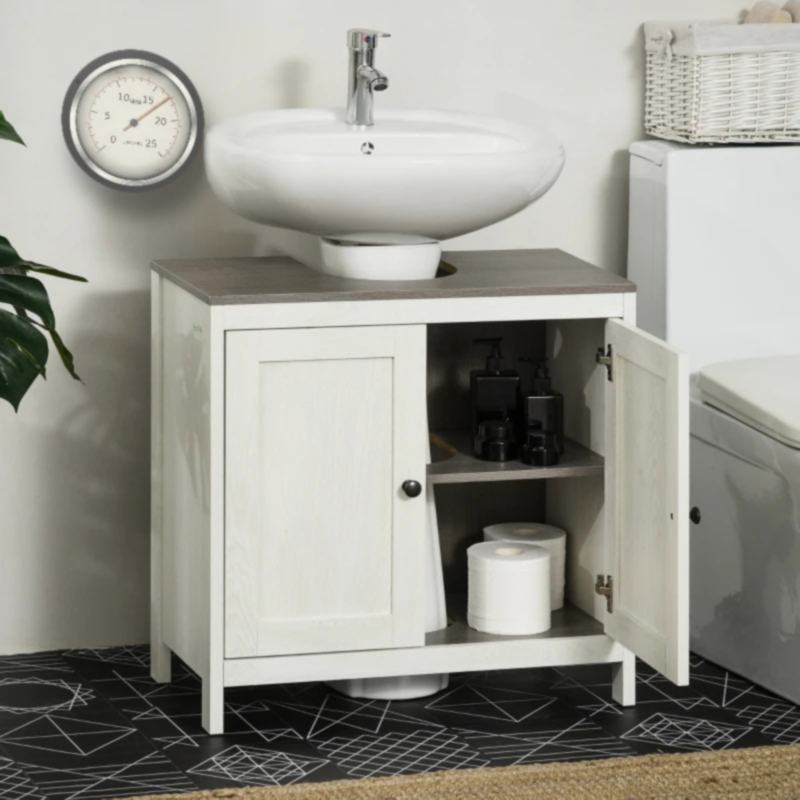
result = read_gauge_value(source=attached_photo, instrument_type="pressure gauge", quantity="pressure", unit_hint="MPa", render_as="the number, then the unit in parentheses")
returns 17 (MPa)
